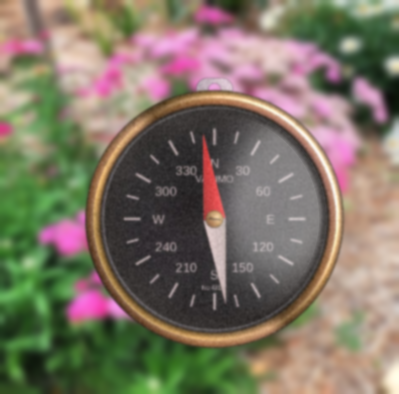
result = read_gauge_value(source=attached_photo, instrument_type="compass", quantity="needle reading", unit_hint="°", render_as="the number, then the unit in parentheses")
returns 352.5 (°)
